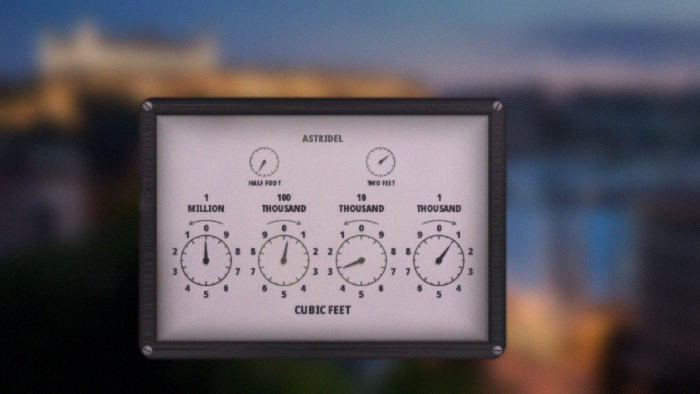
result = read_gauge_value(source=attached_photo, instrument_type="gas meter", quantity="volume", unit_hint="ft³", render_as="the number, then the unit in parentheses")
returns 3100 (ft³)
